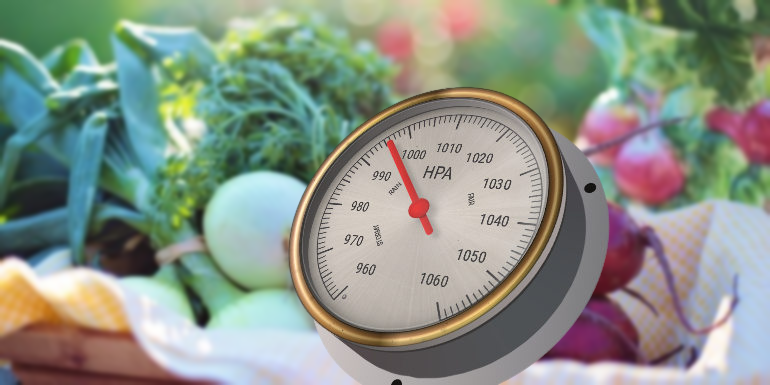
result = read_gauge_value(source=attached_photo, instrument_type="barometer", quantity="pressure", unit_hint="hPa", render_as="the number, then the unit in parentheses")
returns 996 (hPa)
